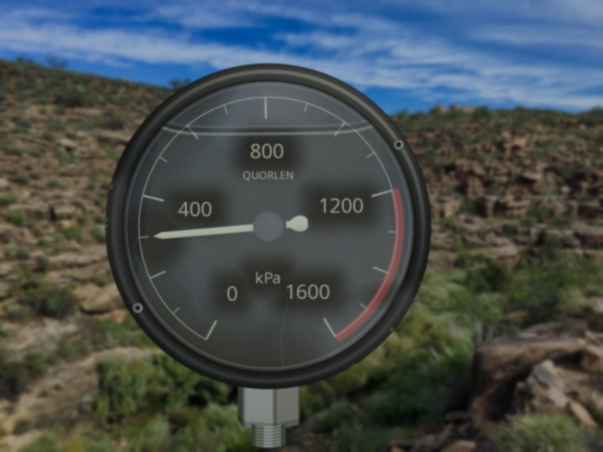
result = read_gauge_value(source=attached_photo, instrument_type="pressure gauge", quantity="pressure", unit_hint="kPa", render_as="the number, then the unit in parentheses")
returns 300 (kPa)
